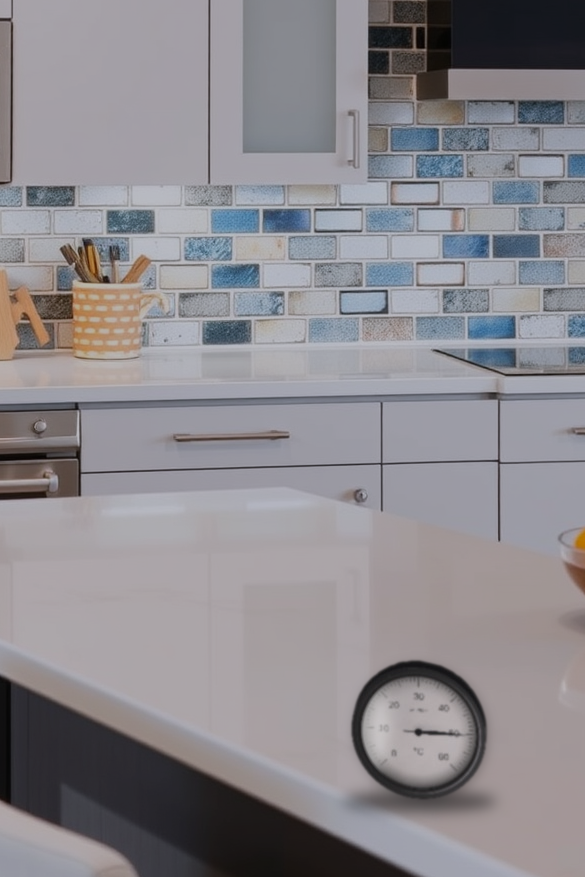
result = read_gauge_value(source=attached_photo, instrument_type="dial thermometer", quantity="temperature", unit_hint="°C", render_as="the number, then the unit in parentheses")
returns 50 (°C)
